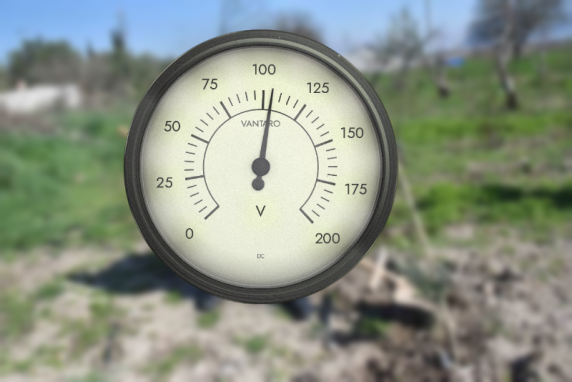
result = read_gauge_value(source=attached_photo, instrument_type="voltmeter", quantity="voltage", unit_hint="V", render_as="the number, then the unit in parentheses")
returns 105 (V)
